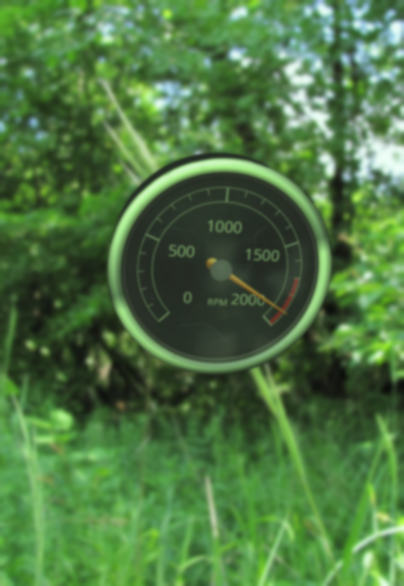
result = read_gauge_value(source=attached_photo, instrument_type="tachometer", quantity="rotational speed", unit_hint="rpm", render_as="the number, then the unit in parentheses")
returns 1900 (rpm)
